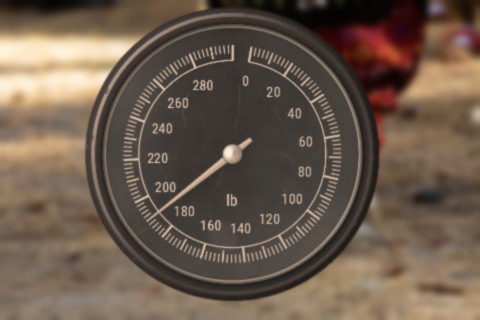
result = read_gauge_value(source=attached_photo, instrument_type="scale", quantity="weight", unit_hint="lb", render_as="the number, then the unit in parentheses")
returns 190 (lb)
